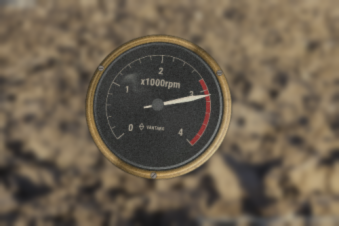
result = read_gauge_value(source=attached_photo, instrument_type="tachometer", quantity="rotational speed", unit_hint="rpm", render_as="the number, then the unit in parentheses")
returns 3100 (rpm)
